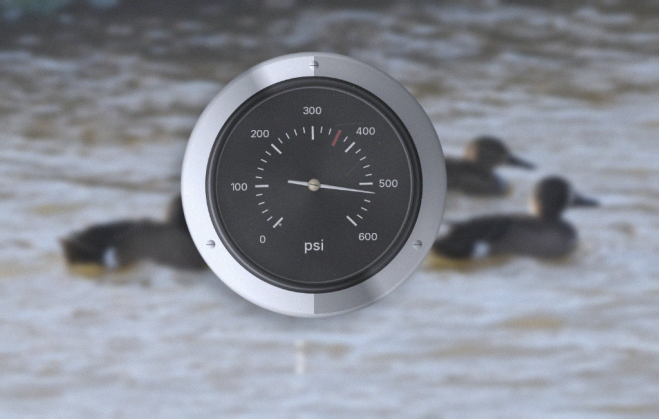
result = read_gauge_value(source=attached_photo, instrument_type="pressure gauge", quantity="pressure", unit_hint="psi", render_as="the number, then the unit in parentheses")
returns 520 (psi)
